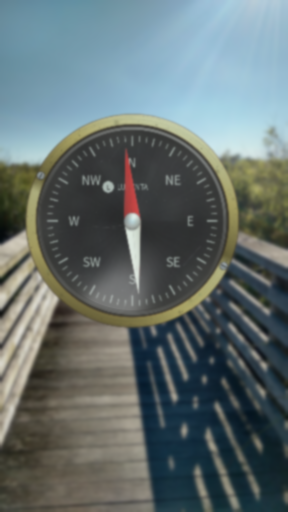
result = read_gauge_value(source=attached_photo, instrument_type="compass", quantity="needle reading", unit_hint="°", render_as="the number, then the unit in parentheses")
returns 355 (°)
